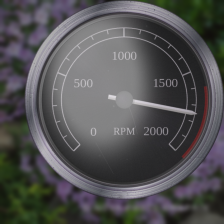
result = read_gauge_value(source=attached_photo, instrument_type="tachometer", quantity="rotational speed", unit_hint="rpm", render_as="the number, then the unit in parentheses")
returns 1750 (rpm)
